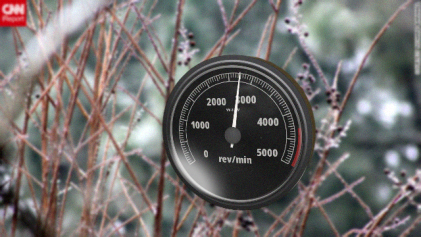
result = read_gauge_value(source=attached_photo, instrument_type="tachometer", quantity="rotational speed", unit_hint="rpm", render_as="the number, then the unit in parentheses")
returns 2750 (rpm)
